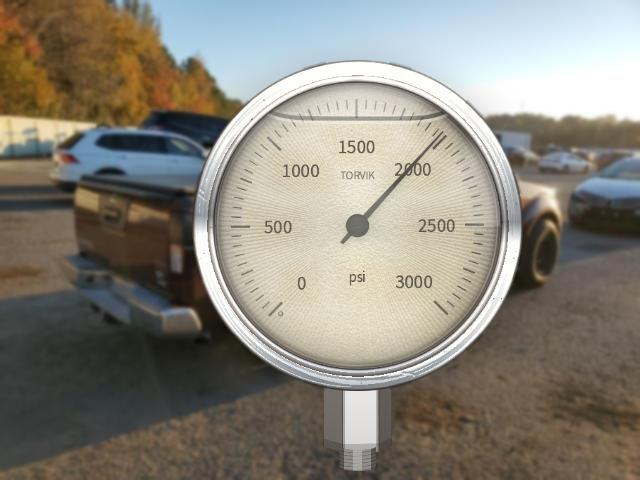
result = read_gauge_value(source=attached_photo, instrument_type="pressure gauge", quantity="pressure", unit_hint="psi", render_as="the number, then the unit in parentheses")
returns 1975 (psi)
